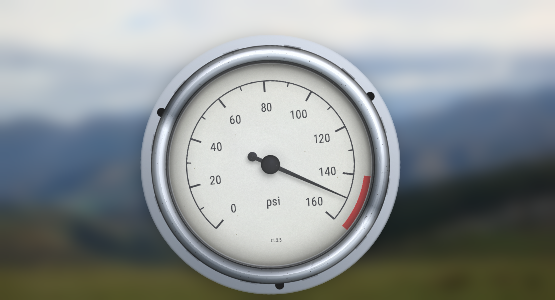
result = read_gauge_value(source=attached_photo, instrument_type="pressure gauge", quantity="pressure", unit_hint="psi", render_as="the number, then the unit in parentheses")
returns 150 (psi)
